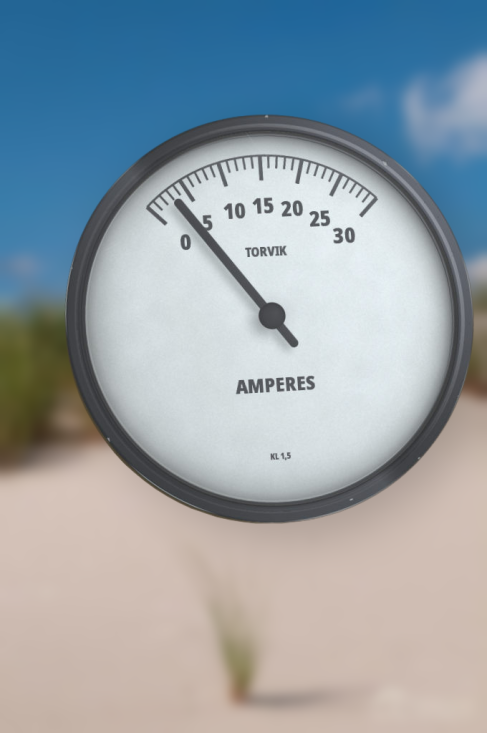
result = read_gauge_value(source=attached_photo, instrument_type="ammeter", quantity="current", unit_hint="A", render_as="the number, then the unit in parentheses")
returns 3 (A)
